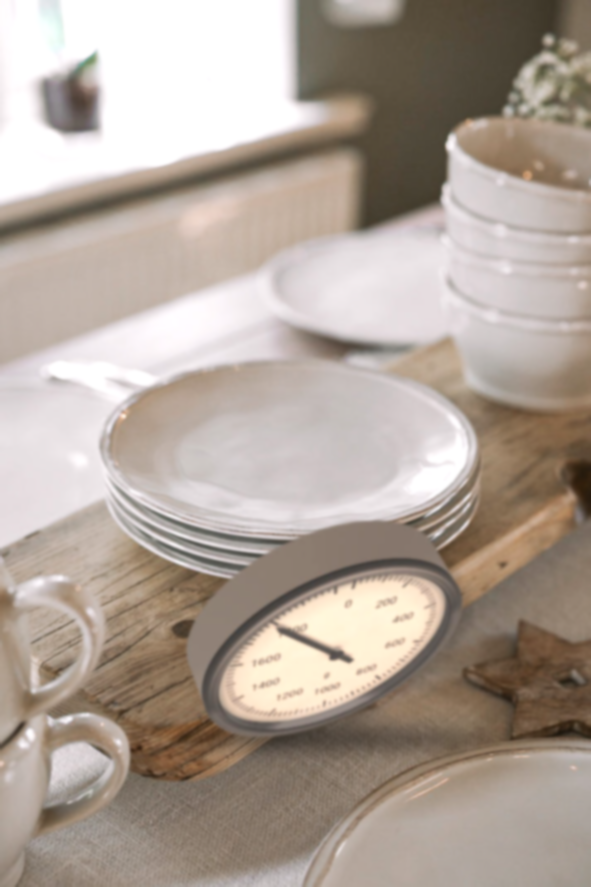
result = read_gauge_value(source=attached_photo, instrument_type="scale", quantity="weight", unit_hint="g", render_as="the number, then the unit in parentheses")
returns 1800 (g)
